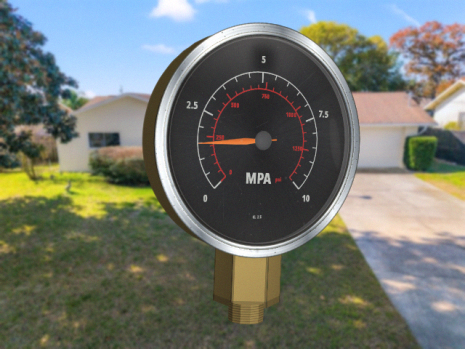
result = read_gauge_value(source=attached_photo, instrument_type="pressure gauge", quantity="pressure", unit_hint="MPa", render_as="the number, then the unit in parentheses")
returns 1.5 (MPa)
